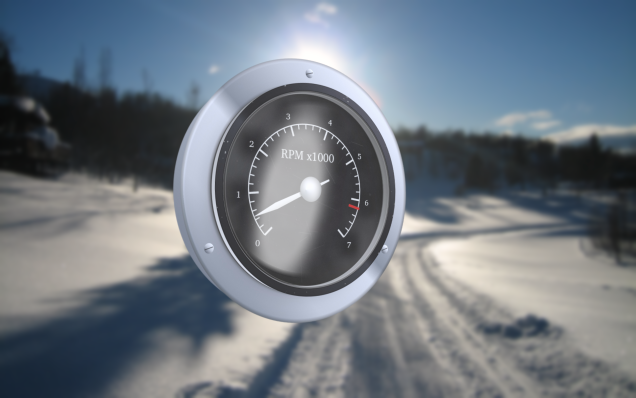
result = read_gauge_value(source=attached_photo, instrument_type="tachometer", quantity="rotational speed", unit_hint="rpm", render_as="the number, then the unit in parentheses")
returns 500 (rpm)
